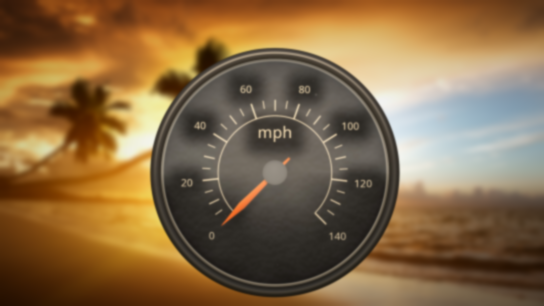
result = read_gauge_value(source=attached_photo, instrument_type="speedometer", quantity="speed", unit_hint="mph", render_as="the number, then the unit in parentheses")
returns 0 (mph)
